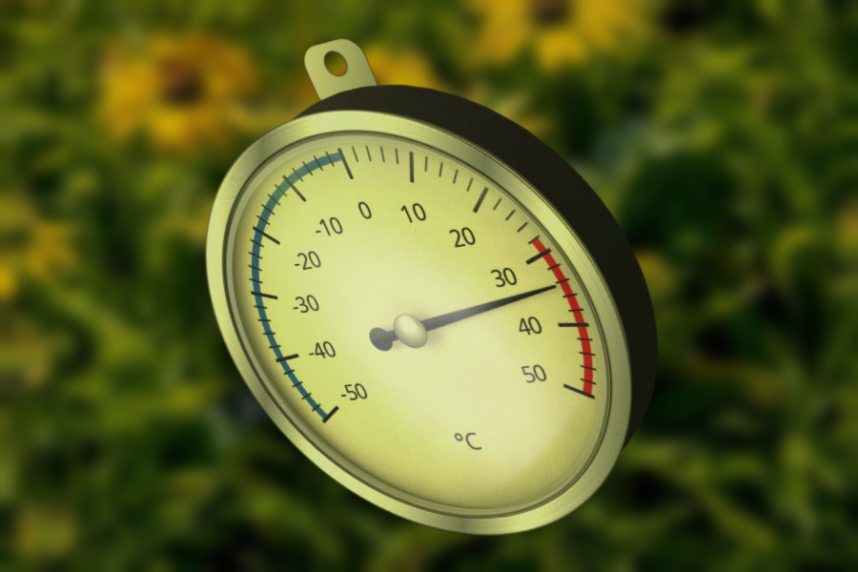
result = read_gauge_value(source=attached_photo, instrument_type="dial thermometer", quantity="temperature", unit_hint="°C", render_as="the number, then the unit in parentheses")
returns 34 (°C)
